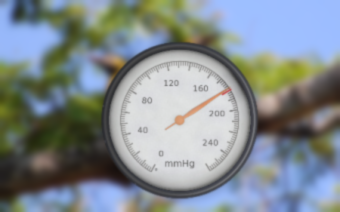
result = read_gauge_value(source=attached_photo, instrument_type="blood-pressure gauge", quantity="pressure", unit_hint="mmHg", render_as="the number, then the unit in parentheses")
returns 180 (mmHg)
